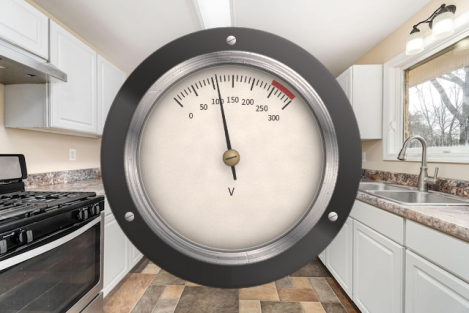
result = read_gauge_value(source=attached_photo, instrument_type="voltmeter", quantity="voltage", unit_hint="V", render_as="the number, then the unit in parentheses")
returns 110 (V)
